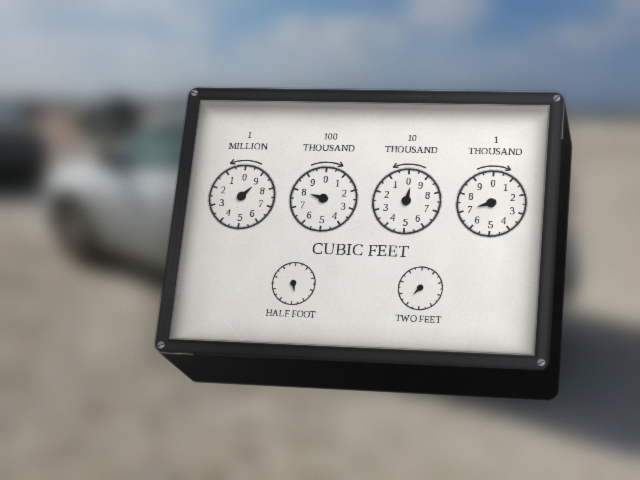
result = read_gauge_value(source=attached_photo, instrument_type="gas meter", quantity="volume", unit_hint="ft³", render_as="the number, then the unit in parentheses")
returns 879700 (ft³)
